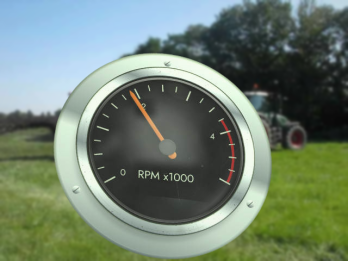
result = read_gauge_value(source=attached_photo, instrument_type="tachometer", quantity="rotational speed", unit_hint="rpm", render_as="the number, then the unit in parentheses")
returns 1875 (rpm)
